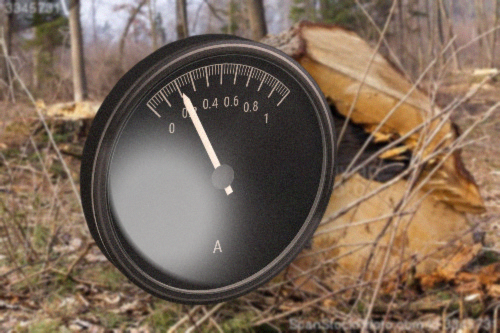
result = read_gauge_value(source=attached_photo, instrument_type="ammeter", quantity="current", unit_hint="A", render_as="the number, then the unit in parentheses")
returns 0.2 (A)
